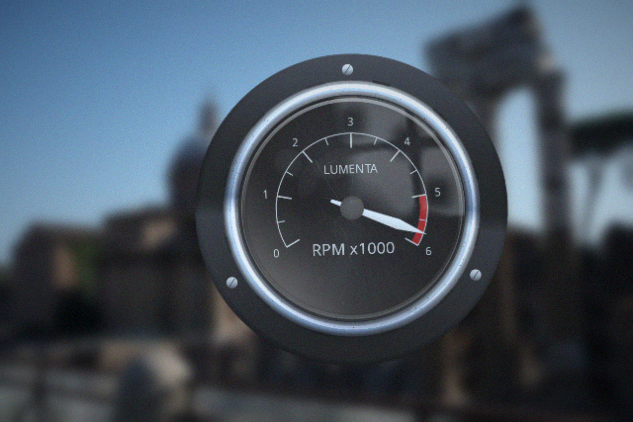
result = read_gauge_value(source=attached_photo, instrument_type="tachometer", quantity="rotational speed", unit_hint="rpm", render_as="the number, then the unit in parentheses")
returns 5750 (rpm)
